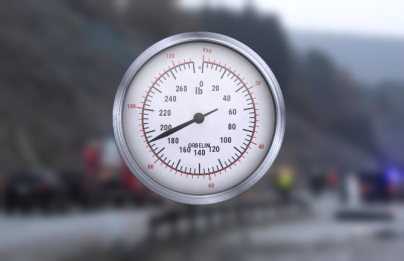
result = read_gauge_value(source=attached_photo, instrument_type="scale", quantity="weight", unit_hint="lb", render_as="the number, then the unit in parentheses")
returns 192 (lb)
